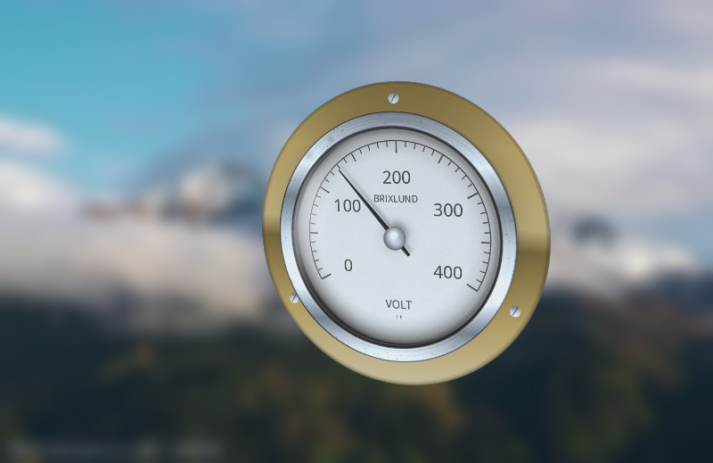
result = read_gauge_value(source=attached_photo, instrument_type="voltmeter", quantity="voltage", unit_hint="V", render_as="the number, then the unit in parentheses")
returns 130 (V)
